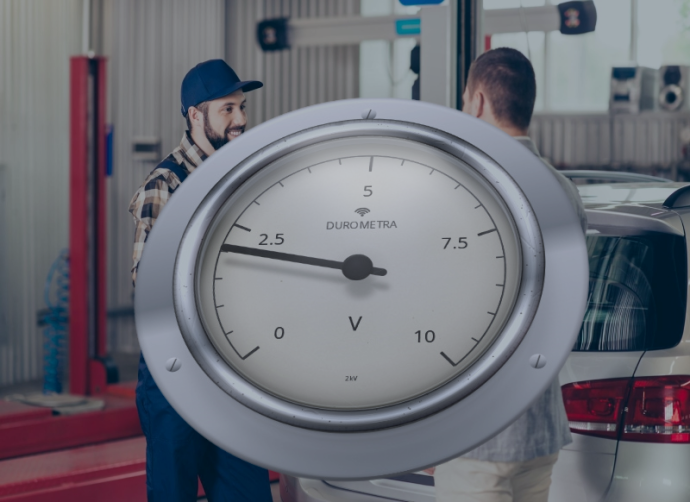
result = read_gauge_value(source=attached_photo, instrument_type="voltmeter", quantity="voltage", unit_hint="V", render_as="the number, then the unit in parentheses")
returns 2 (V)
